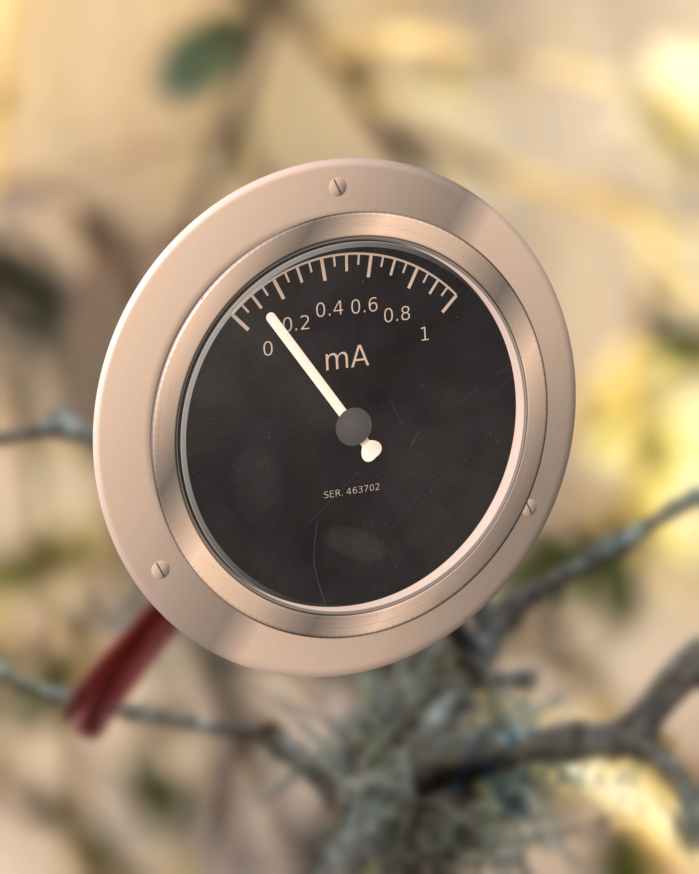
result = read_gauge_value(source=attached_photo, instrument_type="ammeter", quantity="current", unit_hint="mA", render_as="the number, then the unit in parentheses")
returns 0.1 (mA)
